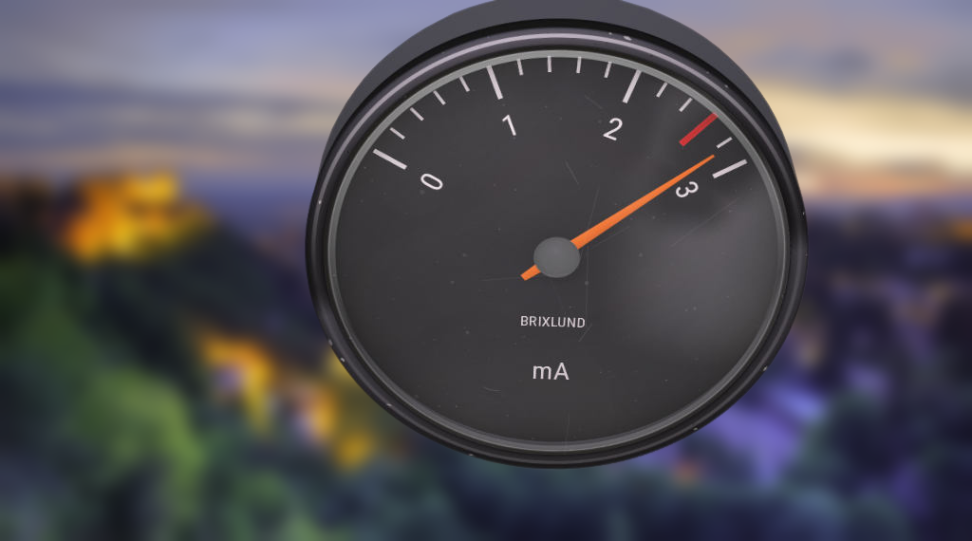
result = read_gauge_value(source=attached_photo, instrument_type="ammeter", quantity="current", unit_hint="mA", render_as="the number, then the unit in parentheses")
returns 2.8 (mA)
